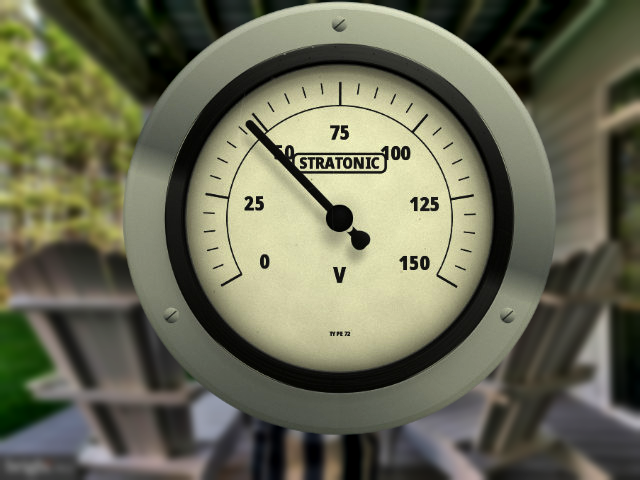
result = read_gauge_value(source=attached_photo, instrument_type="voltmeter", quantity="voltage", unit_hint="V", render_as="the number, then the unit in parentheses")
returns 47.5 (V)
